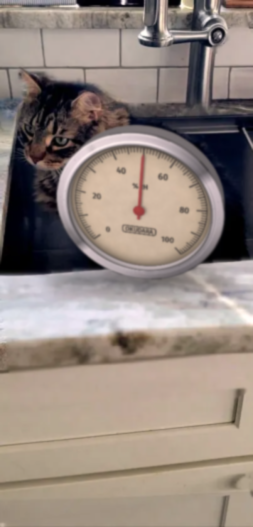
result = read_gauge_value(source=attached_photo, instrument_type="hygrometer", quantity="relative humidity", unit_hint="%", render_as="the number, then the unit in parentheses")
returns 50 (%)
